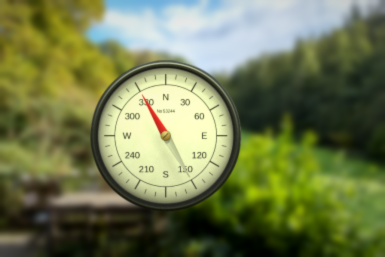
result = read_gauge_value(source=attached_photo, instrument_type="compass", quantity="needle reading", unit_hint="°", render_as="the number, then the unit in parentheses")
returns 330 (°)
